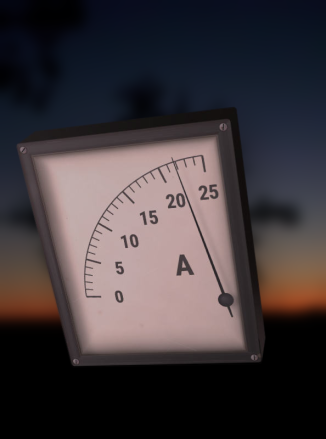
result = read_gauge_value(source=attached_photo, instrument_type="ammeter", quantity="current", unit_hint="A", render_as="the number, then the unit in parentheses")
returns 22 (A)
